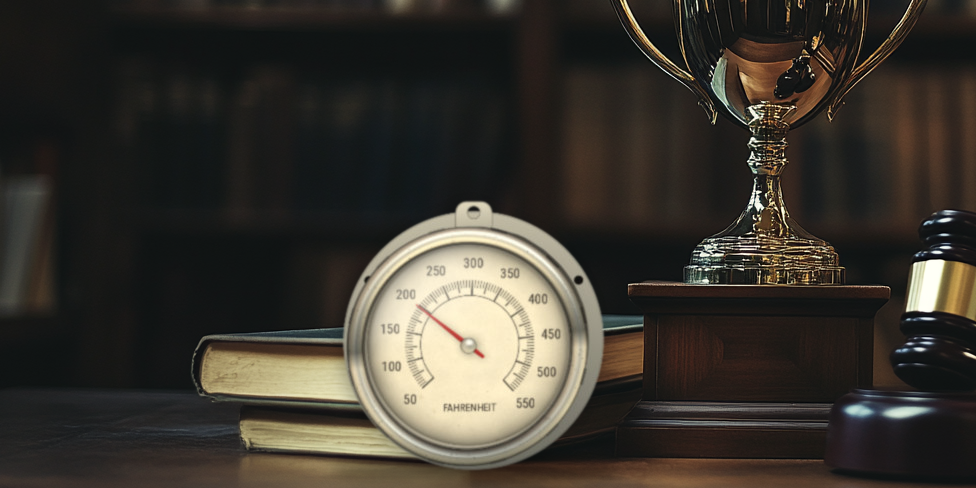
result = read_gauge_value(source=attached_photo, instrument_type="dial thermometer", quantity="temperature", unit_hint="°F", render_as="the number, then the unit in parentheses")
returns 200 (°F)
